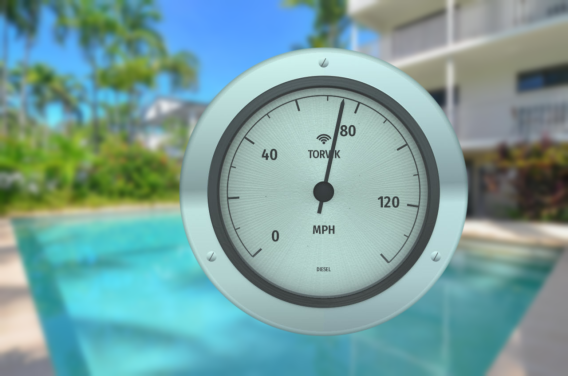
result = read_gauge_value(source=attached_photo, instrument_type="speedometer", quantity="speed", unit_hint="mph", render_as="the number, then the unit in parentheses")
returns 75 (mph)
